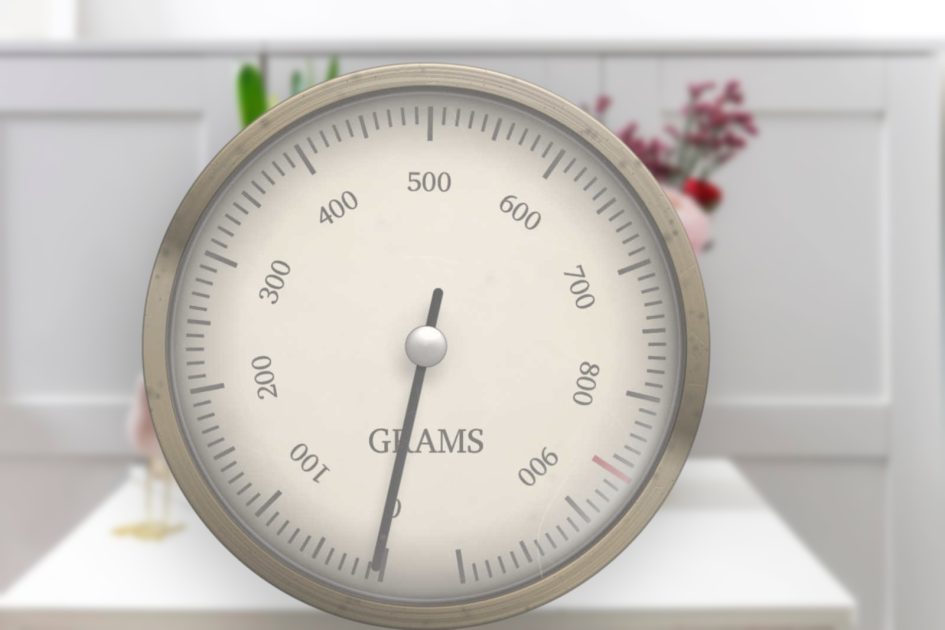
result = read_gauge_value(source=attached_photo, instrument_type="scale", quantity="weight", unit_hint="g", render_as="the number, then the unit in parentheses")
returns 5 (g)
